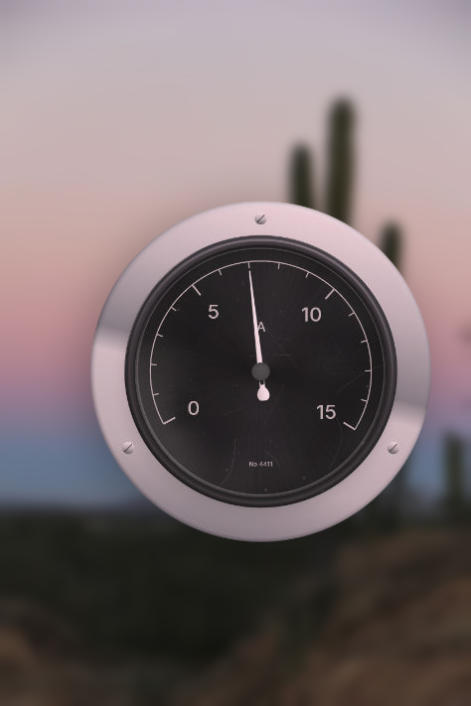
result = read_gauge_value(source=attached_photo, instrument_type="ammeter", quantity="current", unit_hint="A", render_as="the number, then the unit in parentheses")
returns 7 (A)
